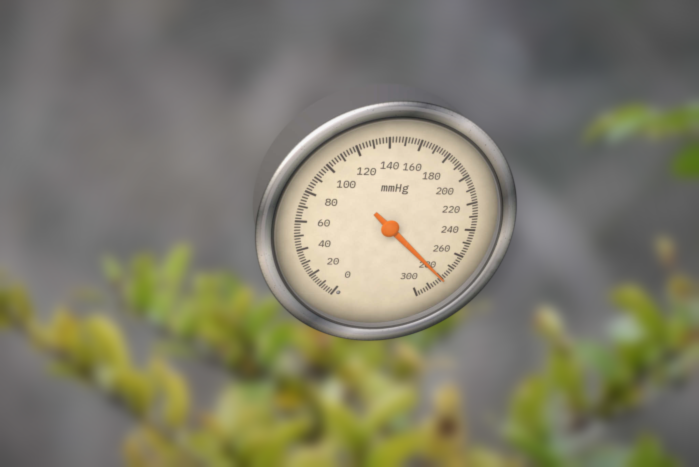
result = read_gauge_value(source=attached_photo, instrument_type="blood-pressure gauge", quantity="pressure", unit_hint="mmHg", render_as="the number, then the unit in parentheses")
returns 280 (mmHg)
